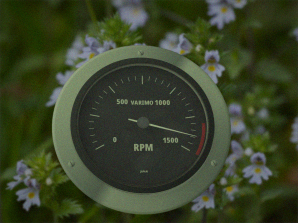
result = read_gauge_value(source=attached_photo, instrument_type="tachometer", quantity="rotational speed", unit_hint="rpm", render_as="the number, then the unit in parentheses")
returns 1400 (rpm)
